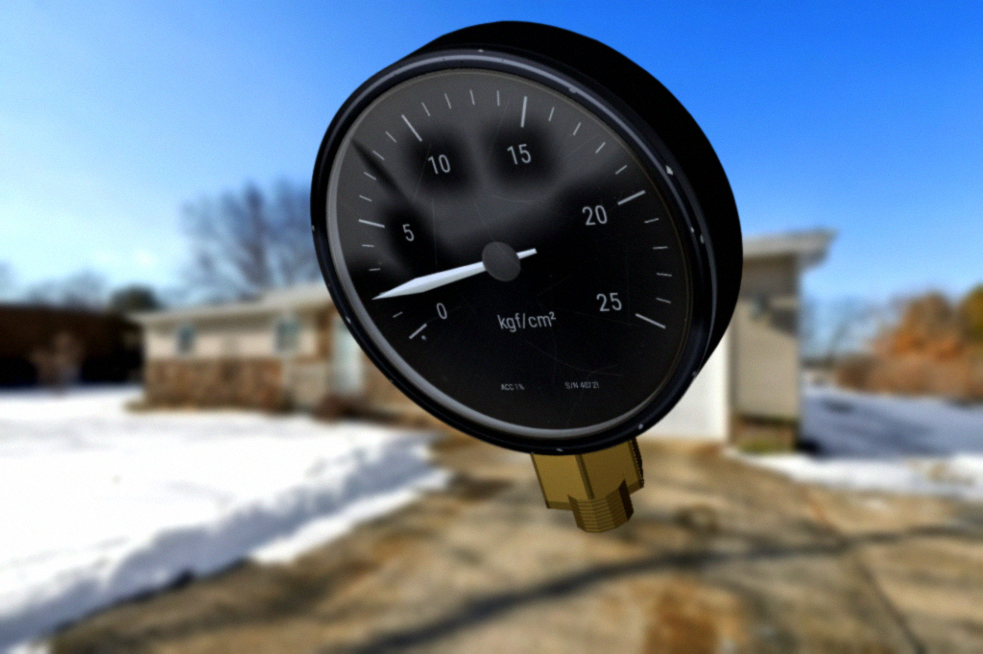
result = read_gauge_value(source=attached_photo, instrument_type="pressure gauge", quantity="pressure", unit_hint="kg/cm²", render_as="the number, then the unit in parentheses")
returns 2 (kg/cm²)
